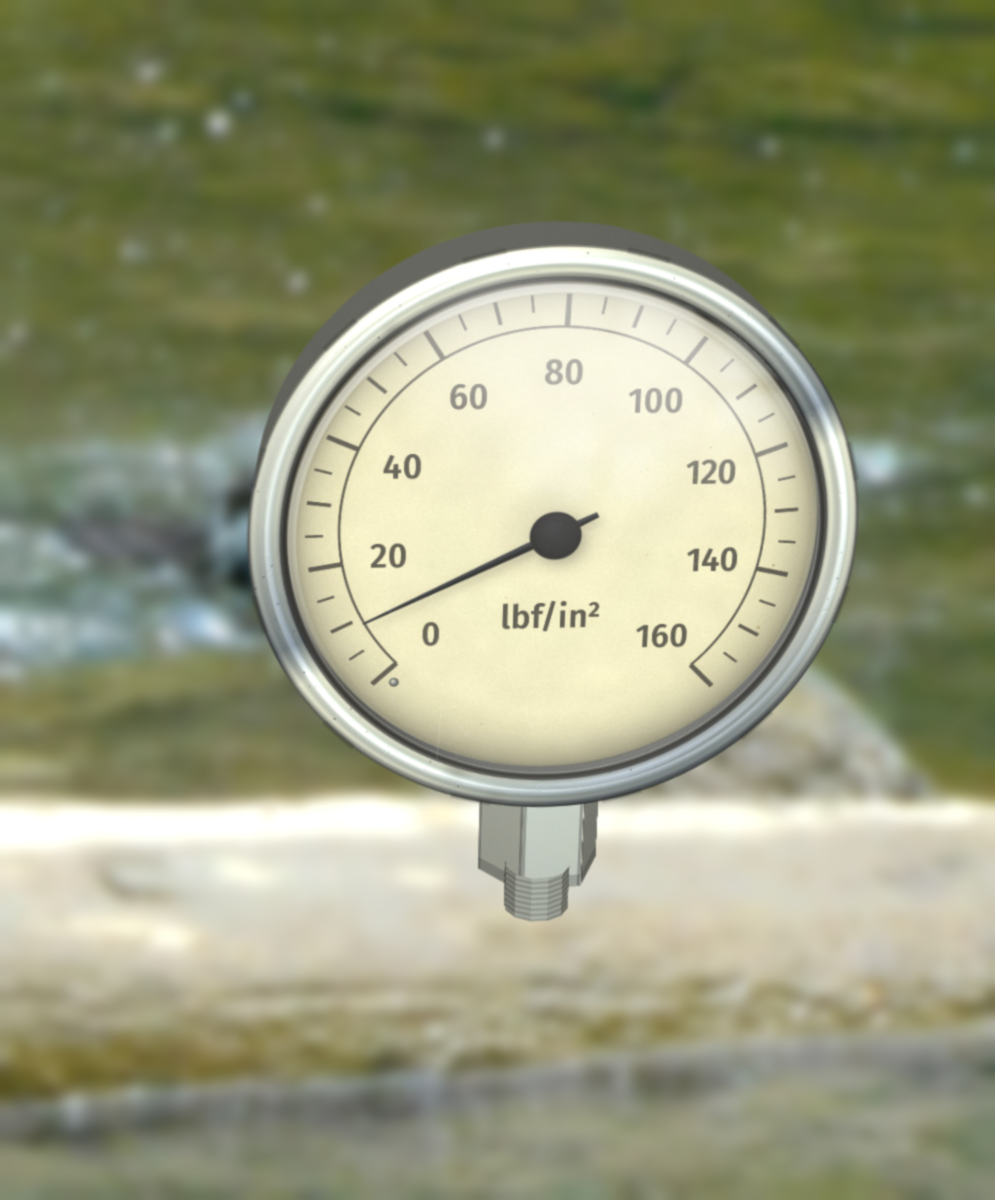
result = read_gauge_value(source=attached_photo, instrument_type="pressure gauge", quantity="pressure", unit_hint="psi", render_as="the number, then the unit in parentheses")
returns 10 (psi)
